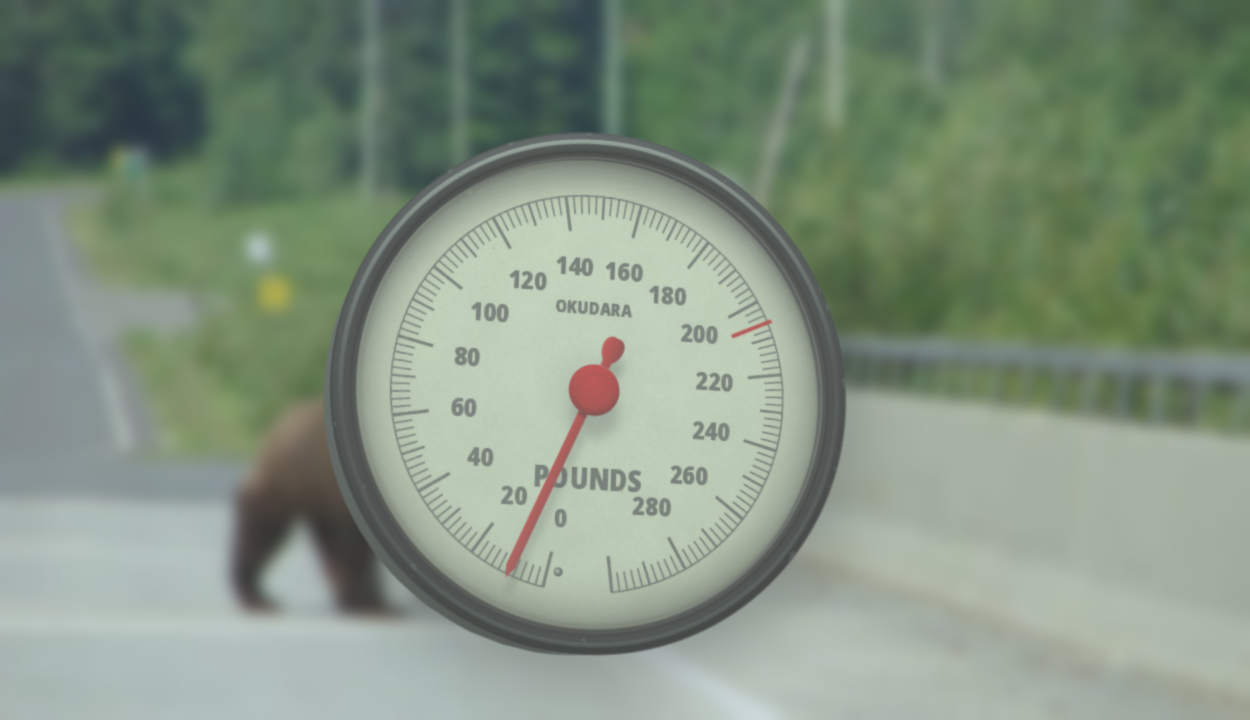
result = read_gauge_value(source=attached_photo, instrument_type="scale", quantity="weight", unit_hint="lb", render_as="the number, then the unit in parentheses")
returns 10 (lb)
